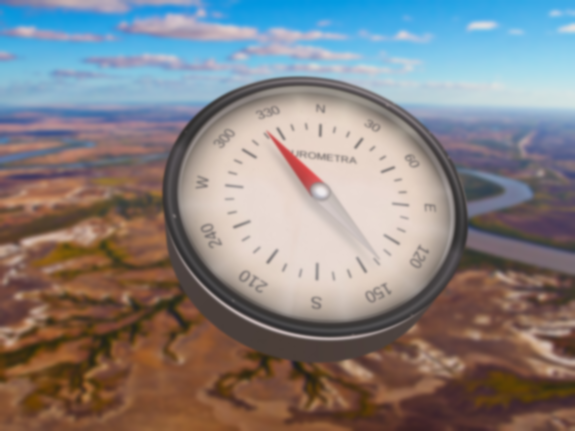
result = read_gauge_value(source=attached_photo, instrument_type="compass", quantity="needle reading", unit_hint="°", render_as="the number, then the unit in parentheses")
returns 320 (°)
